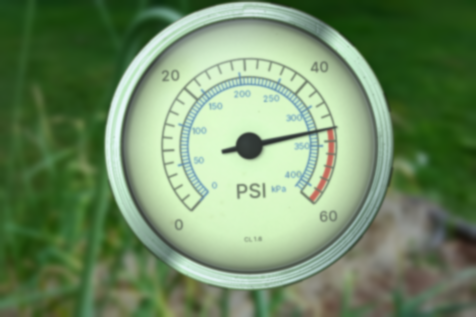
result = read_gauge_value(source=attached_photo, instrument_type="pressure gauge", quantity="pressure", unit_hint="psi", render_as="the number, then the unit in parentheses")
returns 48 (psi)
